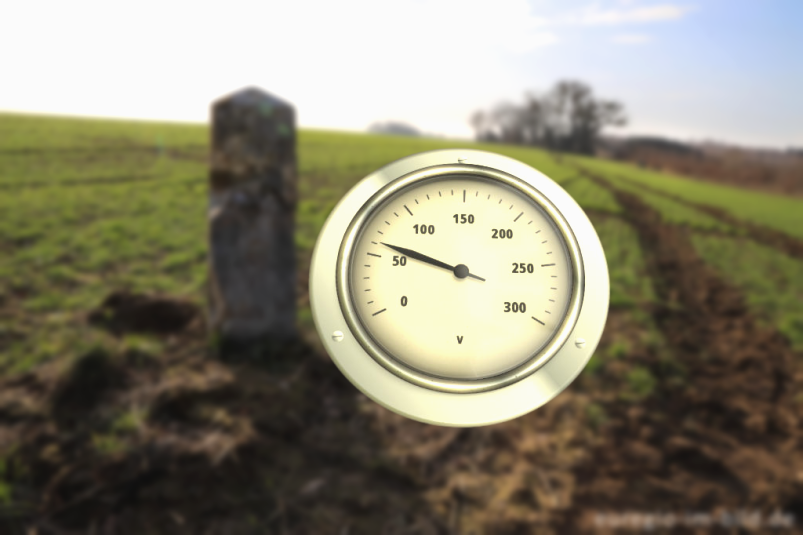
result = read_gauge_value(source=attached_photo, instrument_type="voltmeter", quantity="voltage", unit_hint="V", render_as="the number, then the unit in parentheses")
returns 60 (V)
